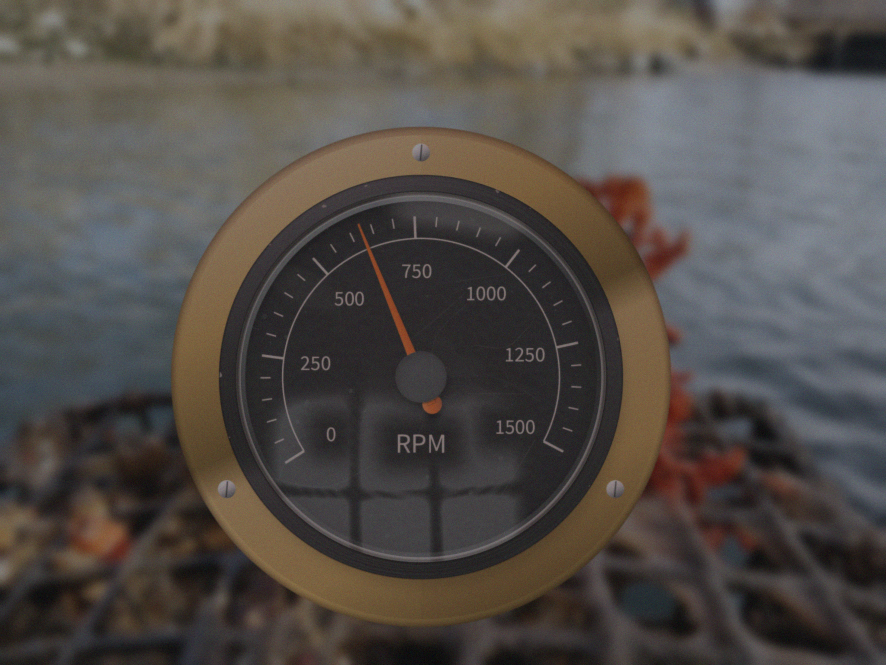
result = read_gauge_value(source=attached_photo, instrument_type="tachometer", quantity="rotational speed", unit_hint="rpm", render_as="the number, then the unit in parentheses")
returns 625 (rpm)
